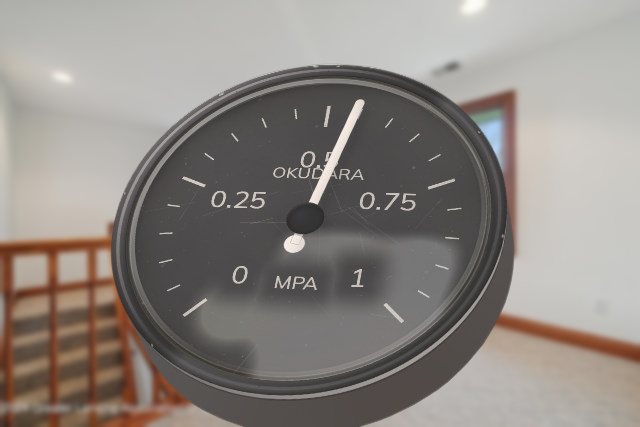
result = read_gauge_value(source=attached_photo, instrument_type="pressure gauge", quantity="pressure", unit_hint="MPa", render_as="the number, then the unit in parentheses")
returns 0.55 (MPa)
